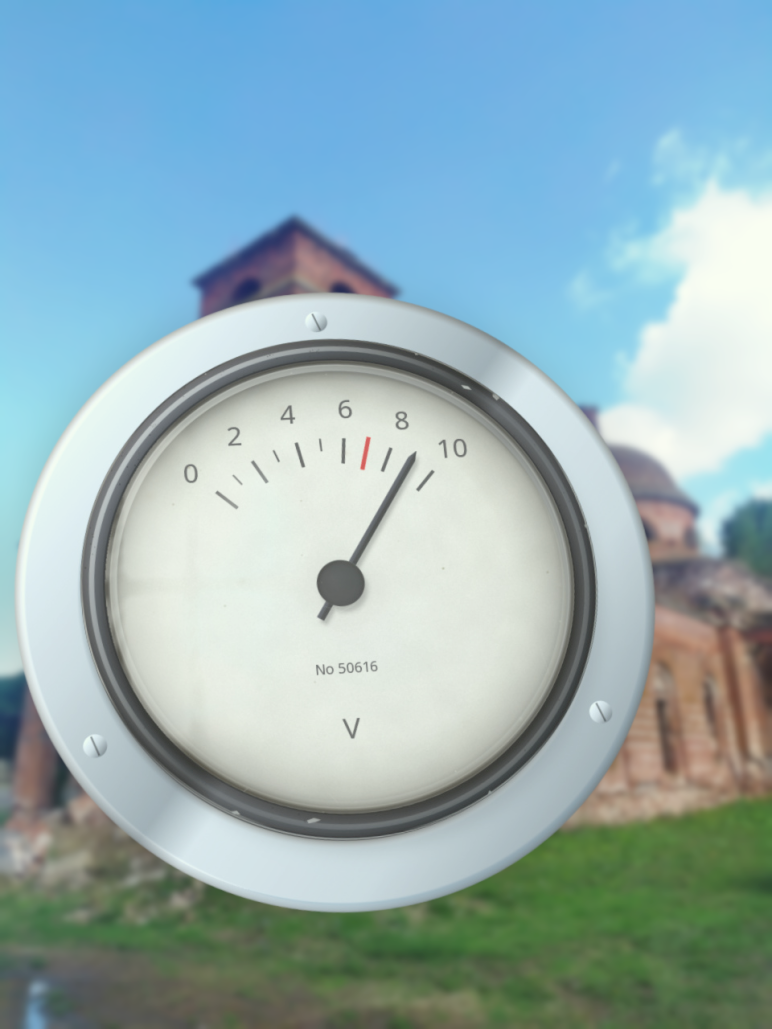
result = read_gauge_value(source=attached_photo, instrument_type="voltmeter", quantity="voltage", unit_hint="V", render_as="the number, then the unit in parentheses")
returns 9 (V)
